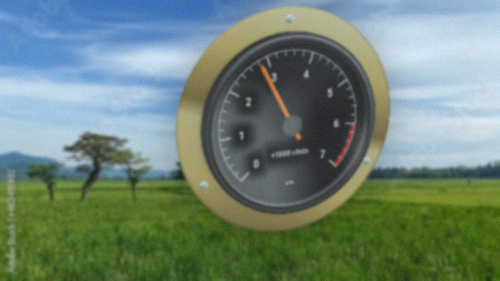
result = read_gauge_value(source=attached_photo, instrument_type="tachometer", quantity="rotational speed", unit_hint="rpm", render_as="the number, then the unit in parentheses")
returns 2800 (rpm)
